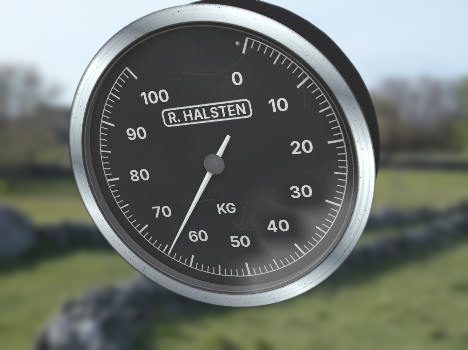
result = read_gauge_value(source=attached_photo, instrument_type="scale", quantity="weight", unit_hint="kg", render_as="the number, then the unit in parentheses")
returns 64 (kg)
